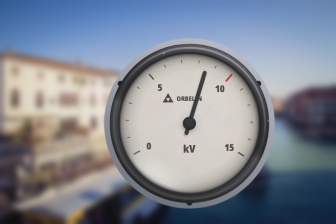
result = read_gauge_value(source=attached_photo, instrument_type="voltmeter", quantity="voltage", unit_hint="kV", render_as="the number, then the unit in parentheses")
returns 8.5 (kV)
